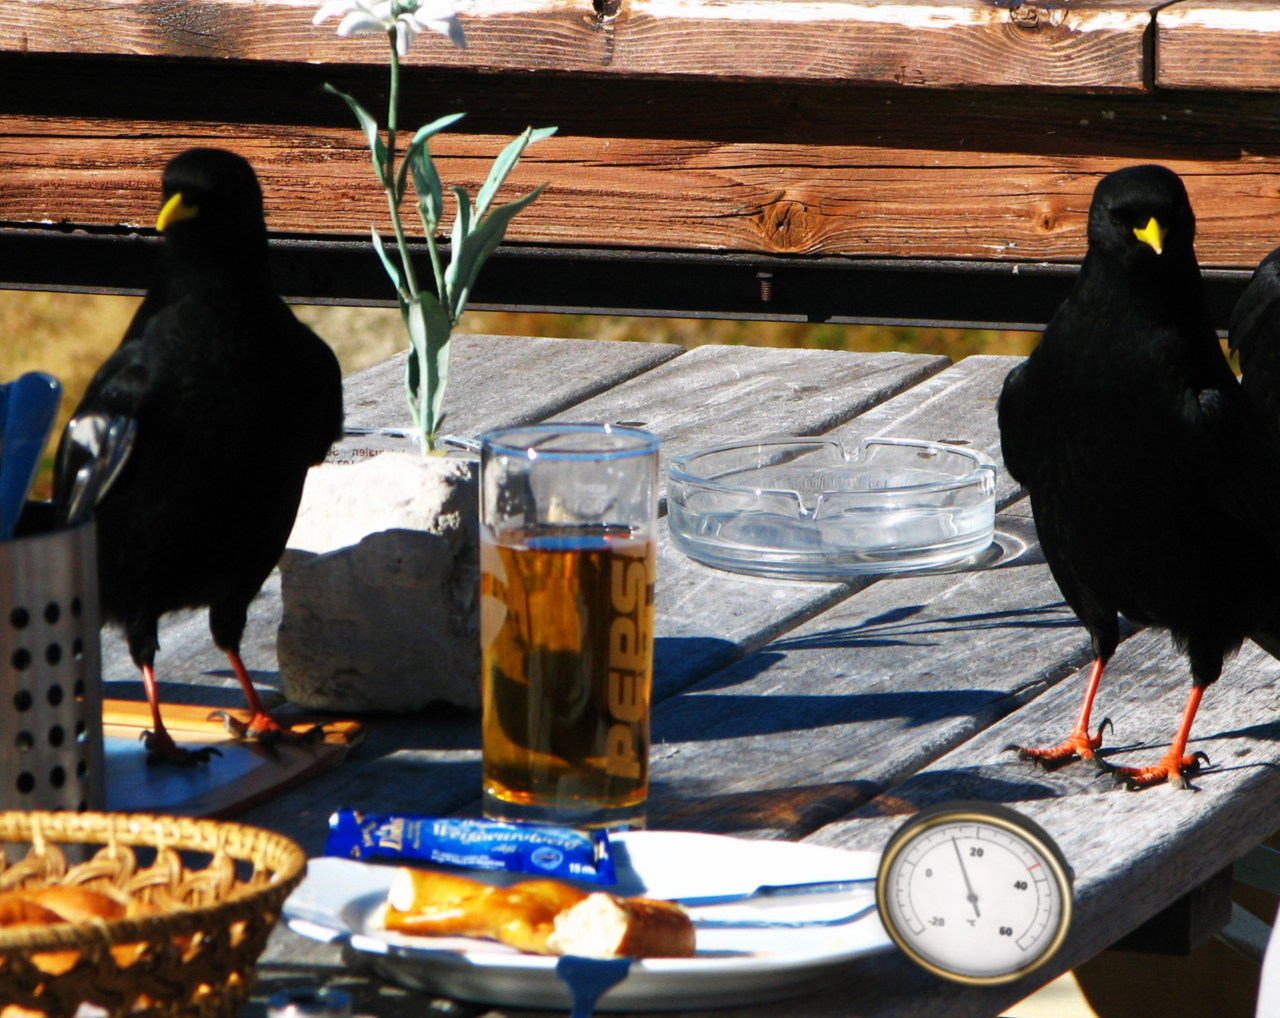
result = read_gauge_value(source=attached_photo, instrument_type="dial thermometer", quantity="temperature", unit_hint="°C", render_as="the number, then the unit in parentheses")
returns 14 (°C)
